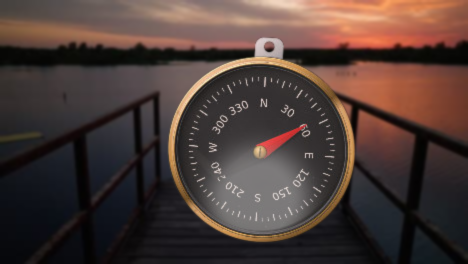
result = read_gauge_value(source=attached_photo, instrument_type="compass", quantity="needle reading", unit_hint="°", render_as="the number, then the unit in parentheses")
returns 55 (°)
